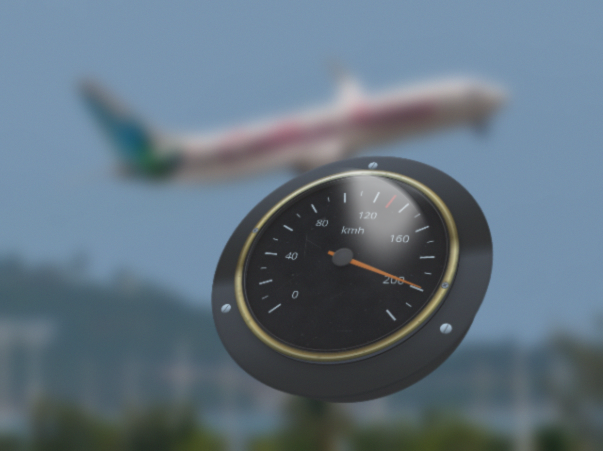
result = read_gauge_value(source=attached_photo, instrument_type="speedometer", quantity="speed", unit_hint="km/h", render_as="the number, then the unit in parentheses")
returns 200 (km/h)
